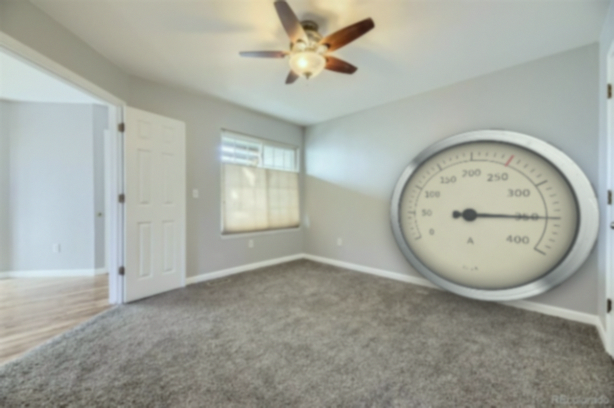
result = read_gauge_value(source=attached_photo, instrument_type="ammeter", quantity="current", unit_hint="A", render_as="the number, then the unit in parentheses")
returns 350 (A)
